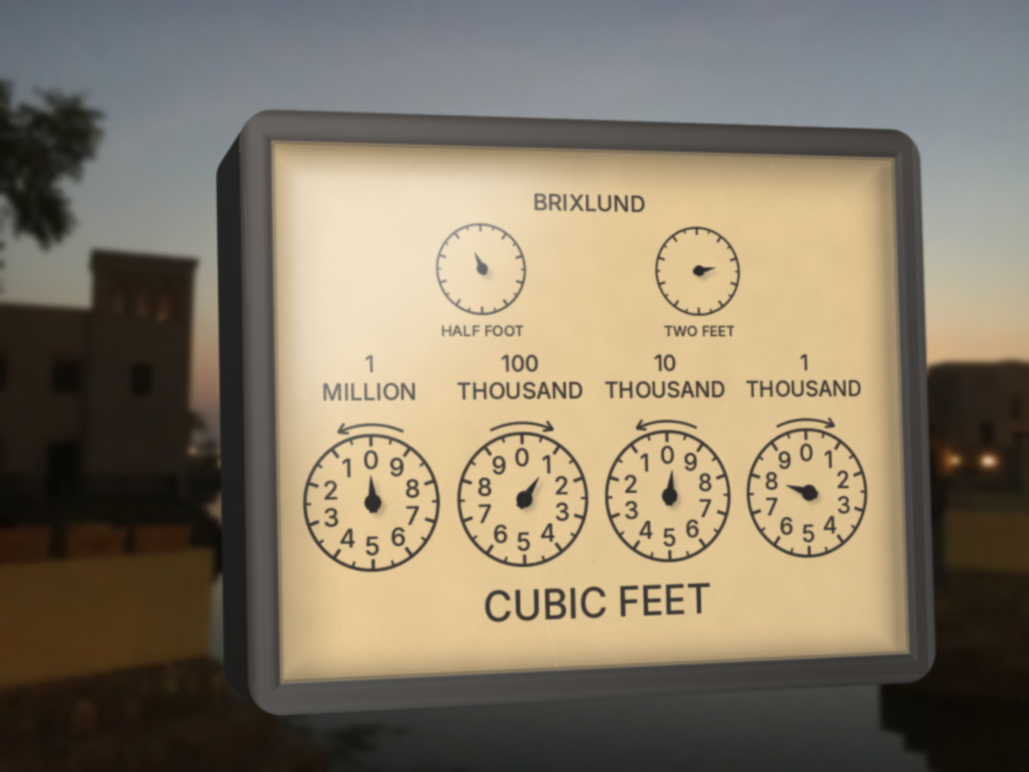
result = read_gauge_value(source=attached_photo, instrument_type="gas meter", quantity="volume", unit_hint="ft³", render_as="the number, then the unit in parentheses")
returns 9800 (ft³)
